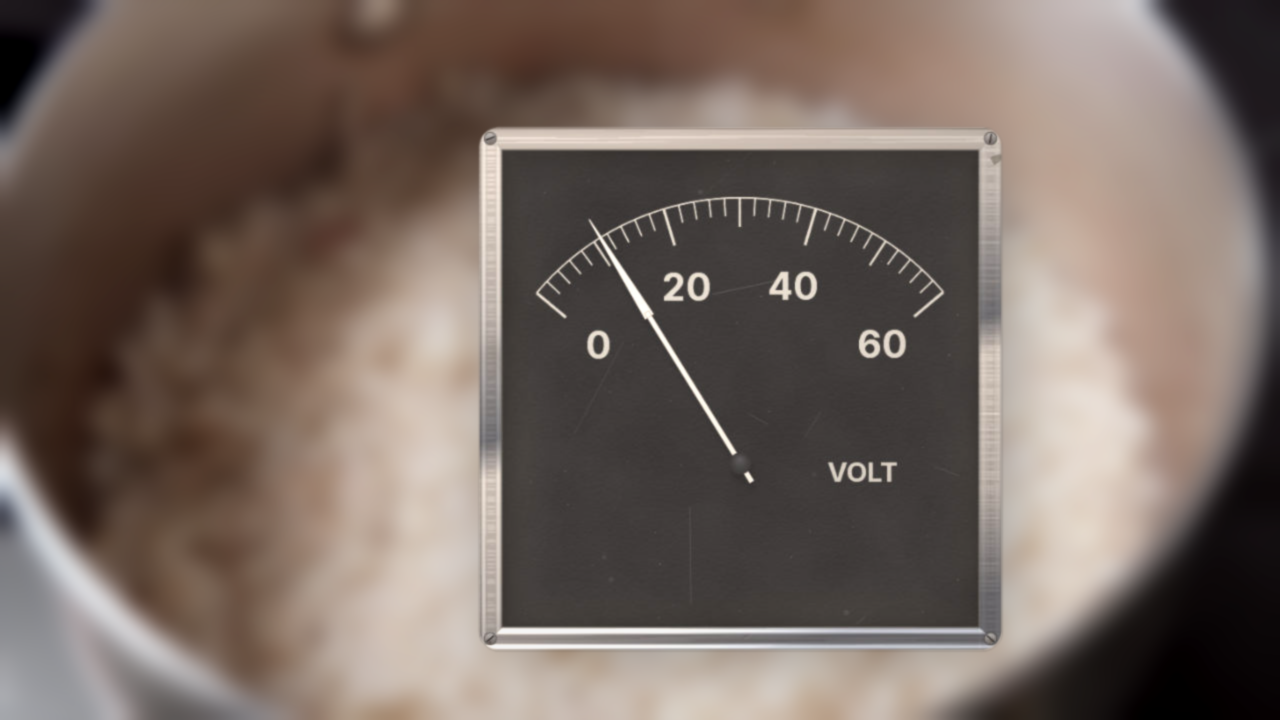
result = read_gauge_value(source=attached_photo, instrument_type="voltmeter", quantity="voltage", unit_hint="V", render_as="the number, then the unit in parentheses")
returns 11 (V)
